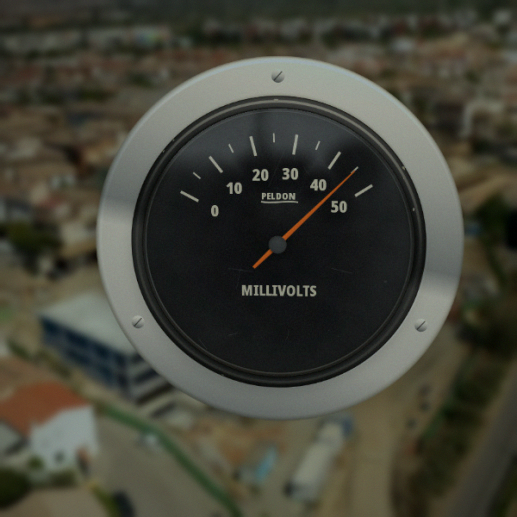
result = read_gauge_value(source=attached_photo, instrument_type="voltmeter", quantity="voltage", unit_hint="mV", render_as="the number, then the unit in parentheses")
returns 45 (mV)
